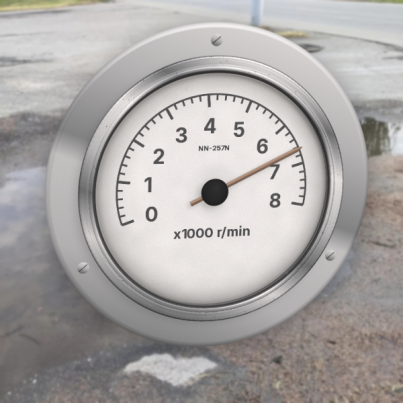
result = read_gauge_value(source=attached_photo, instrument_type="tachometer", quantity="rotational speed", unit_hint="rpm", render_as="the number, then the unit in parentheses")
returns 6600 (rpm)
